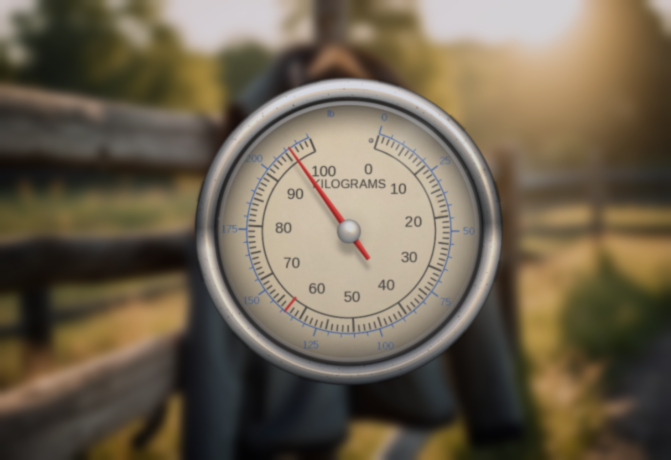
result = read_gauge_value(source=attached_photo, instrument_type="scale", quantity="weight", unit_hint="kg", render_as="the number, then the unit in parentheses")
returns 96 (kg)
